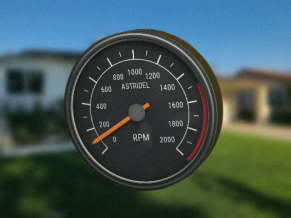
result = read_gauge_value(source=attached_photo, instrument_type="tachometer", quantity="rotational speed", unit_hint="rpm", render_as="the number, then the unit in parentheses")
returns 100 (rpm)
